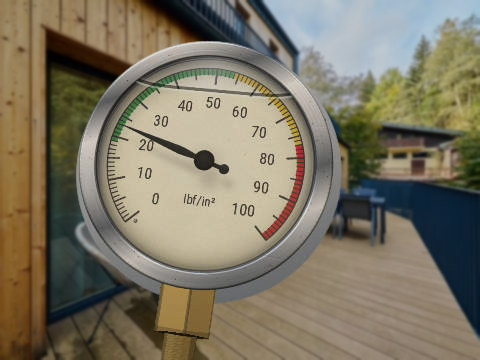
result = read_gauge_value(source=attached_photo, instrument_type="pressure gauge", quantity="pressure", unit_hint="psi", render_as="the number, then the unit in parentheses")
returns 23 (psi)
